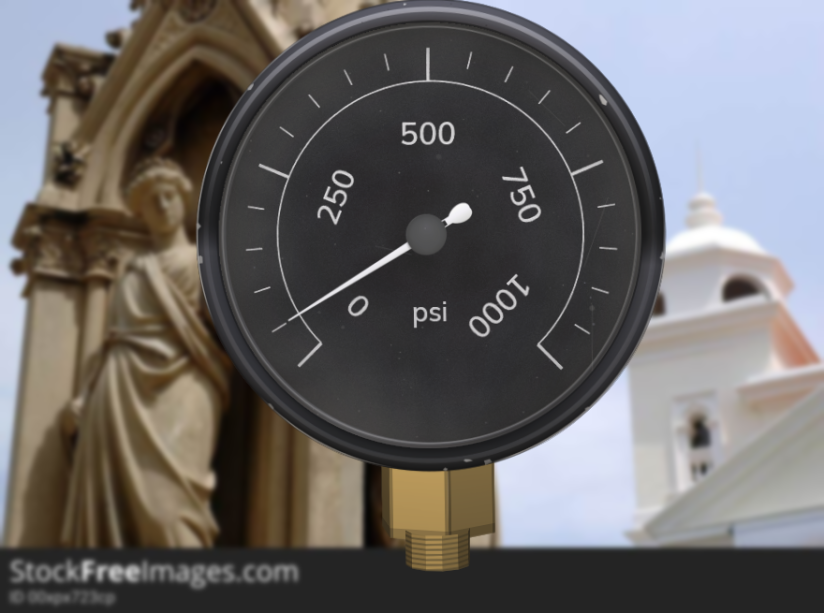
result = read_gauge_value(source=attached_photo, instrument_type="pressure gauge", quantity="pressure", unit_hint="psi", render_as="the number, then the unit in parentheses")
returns 50 (psi)
